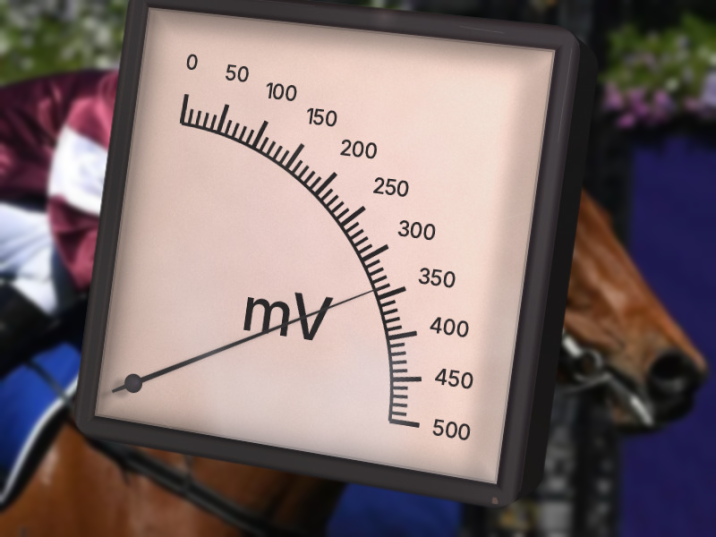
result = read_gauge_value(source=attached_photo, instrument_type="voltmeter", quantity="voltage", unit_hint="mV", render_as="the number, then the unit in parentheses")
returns 340 (mV)
